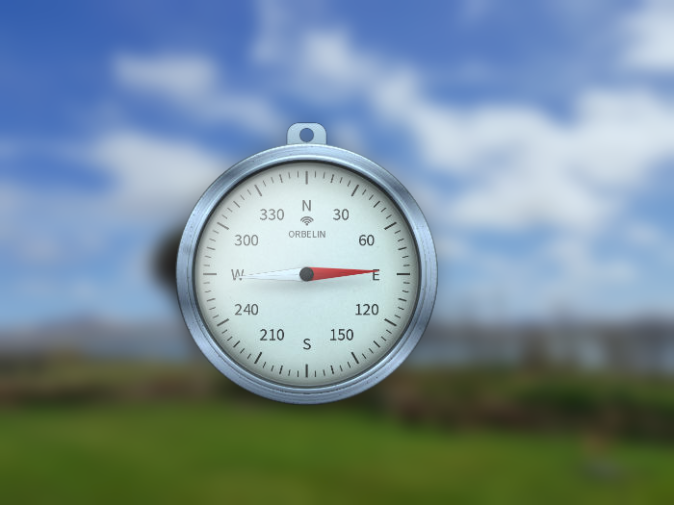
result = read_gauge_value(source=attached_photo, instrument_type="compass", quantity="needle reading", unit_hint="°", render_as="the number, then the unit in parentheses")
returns 87.5 (°)
